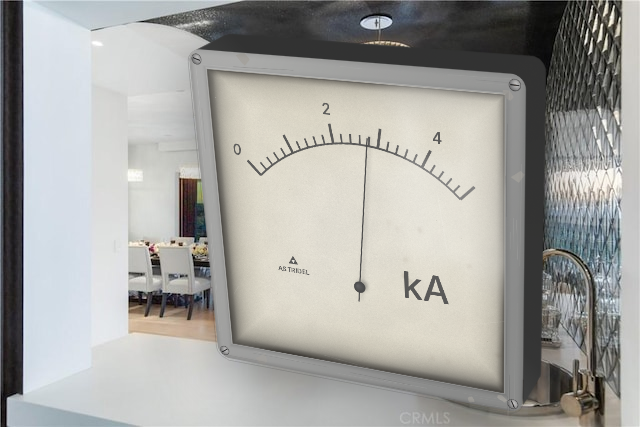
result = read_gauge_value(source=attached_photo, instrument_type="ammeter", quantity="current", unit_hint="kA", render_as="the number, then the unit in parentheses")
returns 2.8 (kA)
